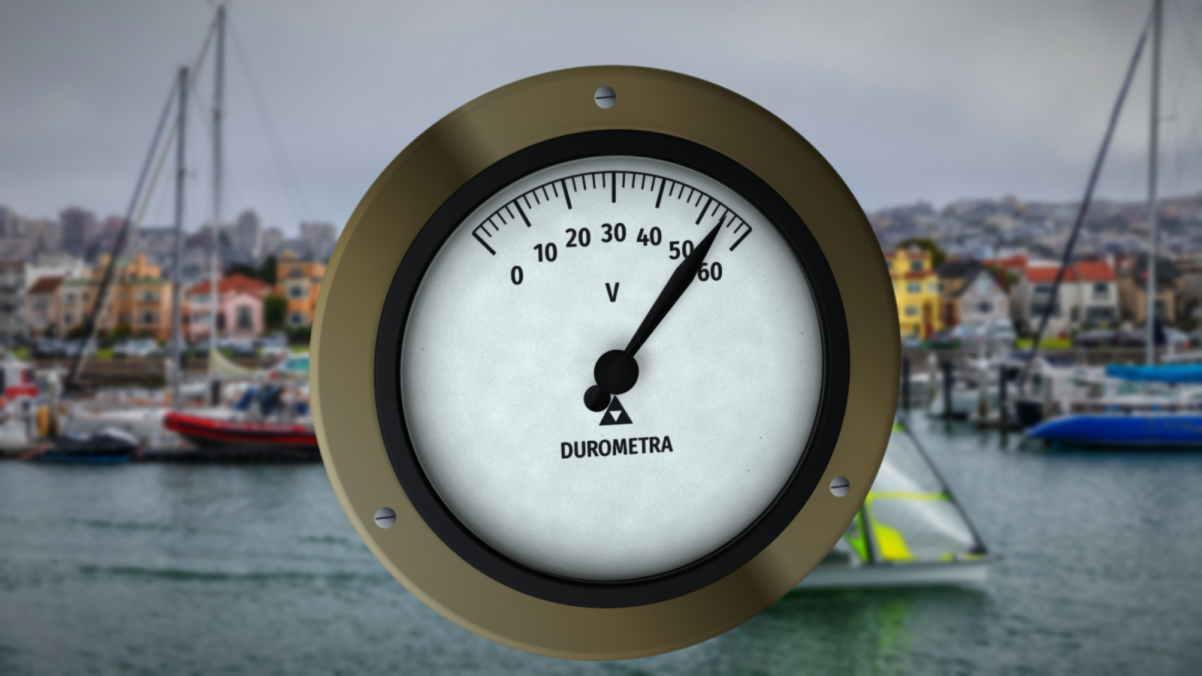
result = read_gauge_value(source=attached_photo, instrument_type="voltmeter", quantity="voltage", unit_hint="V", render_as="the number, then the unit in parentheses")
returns 54 (V)
